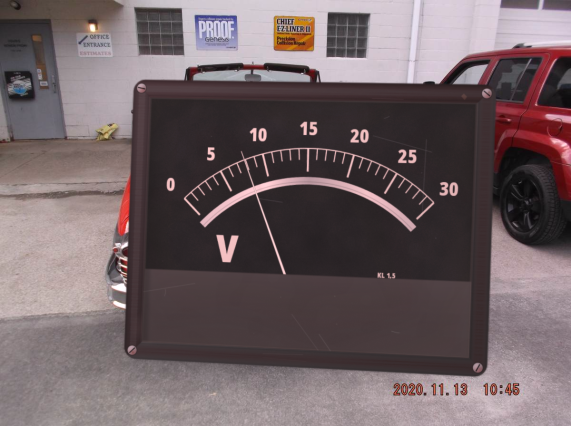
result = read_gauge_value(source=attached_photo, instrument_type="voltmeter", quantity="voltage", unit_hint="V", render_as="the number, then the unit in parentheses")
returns 8 (V)
